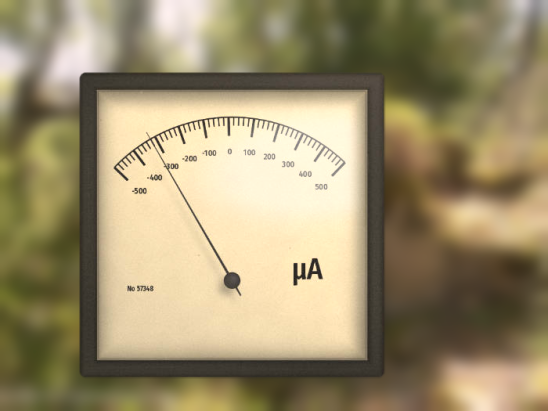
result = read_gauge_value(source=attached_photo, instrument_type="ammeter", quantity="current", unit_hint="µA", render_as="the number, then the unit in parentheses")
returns -320 (µA)
